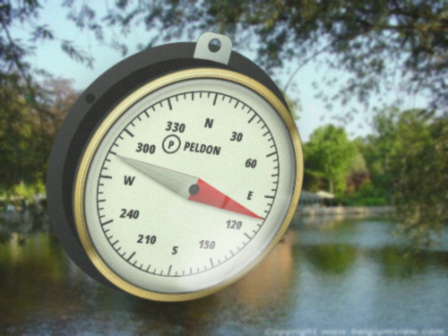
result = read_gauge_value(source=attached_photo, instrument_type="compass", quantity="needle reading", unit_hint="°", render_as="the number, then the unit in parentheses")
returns 105 (°)
